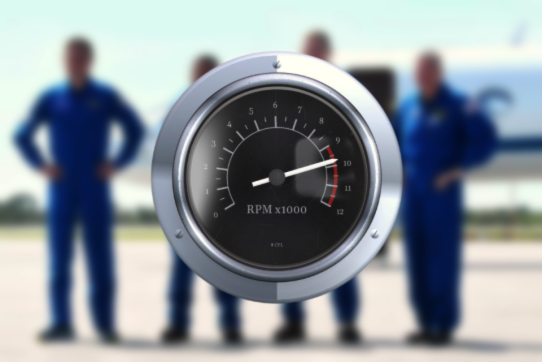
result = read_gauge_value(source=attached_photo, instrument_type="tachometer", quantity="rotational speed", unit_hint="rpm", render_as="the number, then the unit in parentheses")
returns 9750 (rpm)
